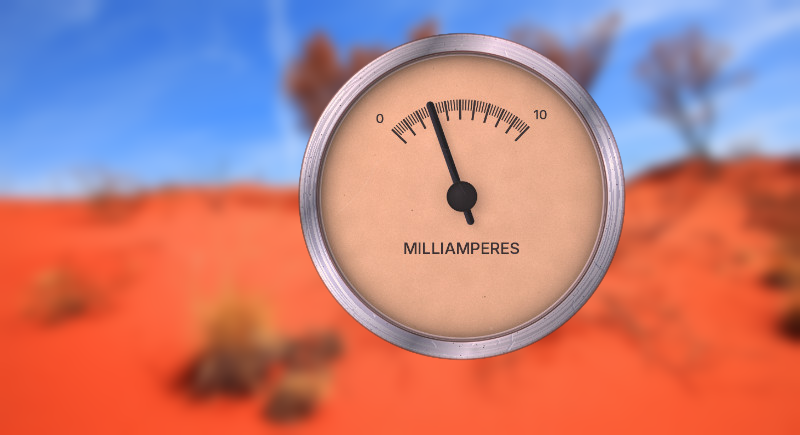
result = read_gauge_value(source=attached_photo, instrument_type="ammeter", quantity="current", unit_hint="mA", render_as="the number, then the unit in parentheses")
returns 3 (mA)
